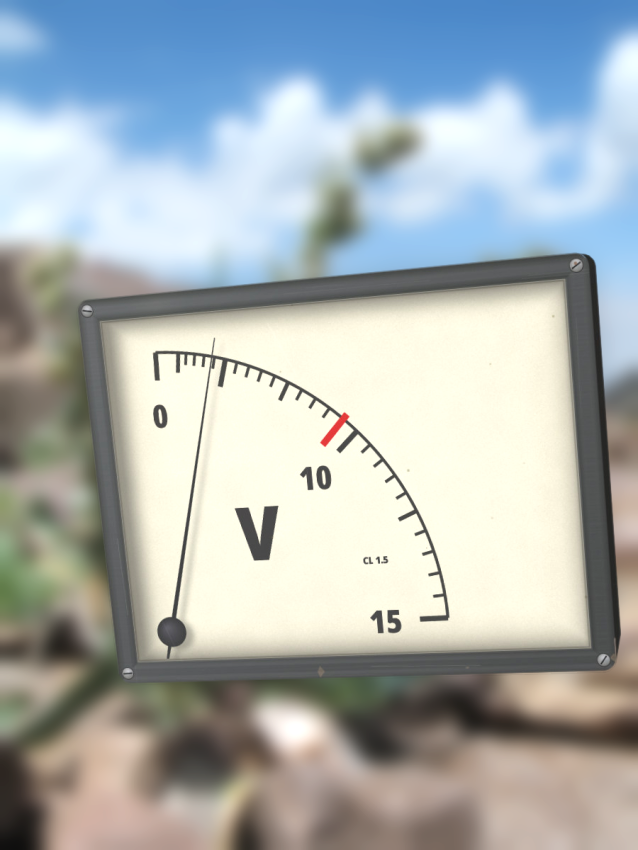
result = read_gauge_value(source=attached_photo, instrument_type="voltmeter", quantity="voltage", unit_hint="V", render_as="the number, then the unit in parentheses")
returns 4.5 (V)
